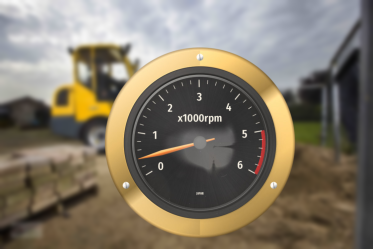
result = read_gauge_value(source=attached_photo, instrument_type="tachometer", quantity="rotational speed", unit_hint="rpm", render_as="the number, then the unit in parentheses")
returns 400 (rpm)
